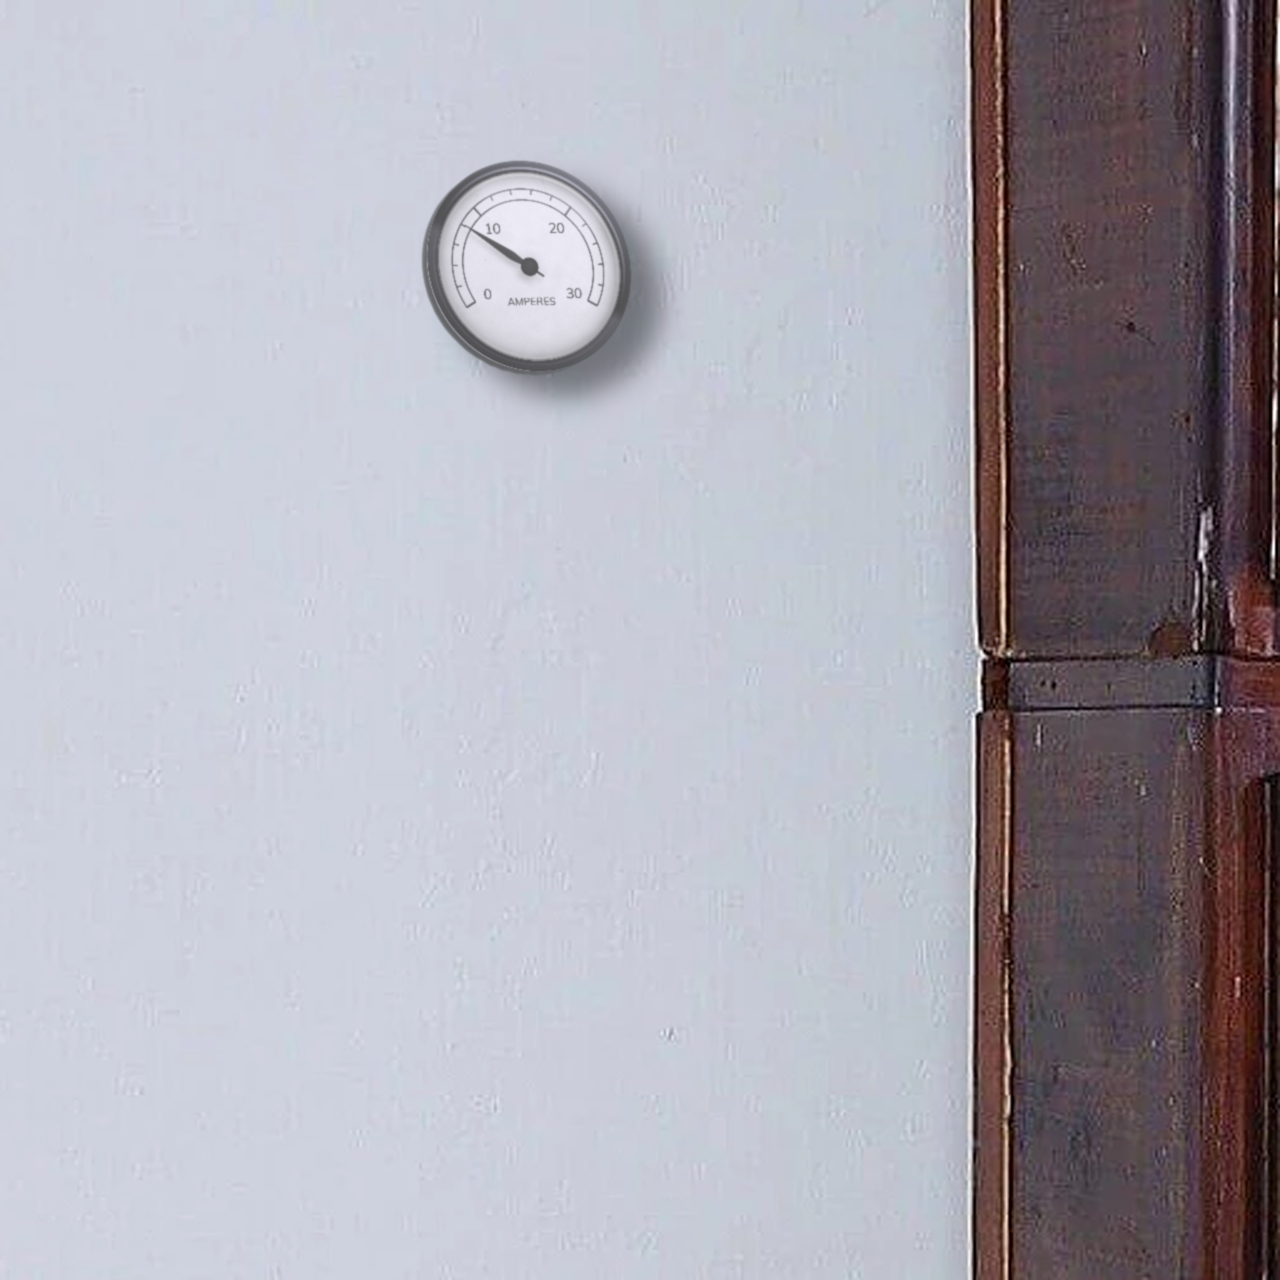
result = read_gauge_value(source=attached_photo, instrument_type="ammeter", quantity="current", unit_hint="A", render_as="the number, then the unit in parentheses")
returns 8 (A)
